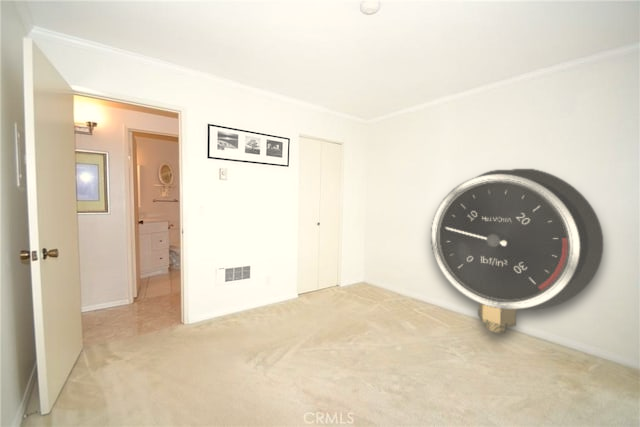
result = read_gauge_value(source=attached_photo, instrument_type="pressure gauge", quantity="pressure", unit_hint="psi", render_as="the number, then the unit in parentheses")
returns 6 (psi)
